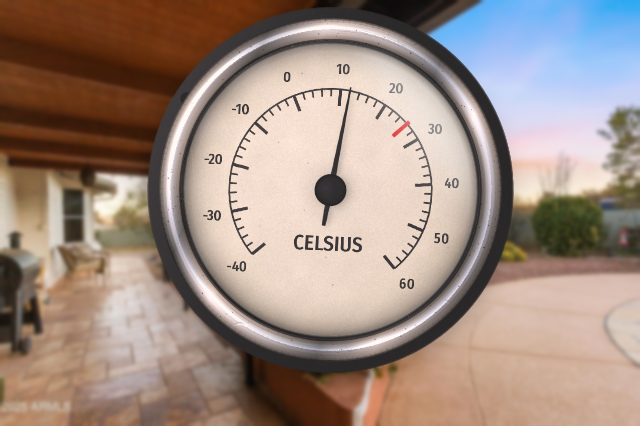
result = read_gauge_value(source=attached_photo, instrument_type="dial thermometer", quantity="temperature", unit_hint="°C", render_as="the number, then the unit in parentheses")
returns 12 (°C)
